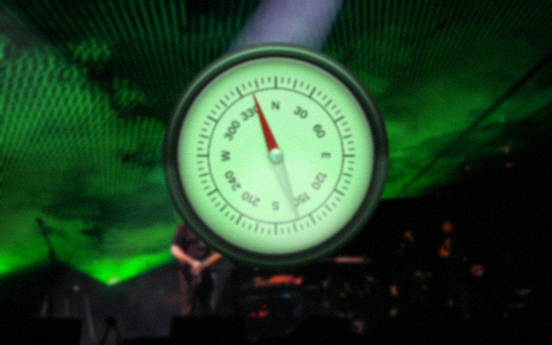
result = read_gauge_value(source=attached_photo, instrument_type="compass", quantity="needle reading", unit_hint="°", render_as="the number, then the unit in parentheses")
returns 340 (°)
